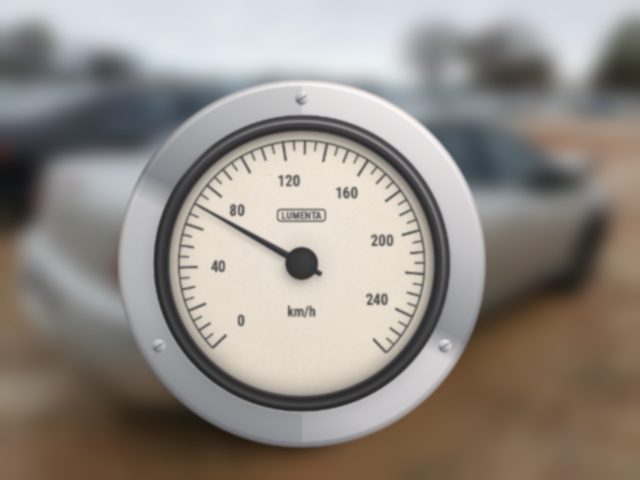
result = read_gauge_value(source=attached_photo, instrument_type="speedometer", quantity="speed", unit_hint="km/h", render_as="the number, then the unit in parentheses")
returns 70 (km/h)
